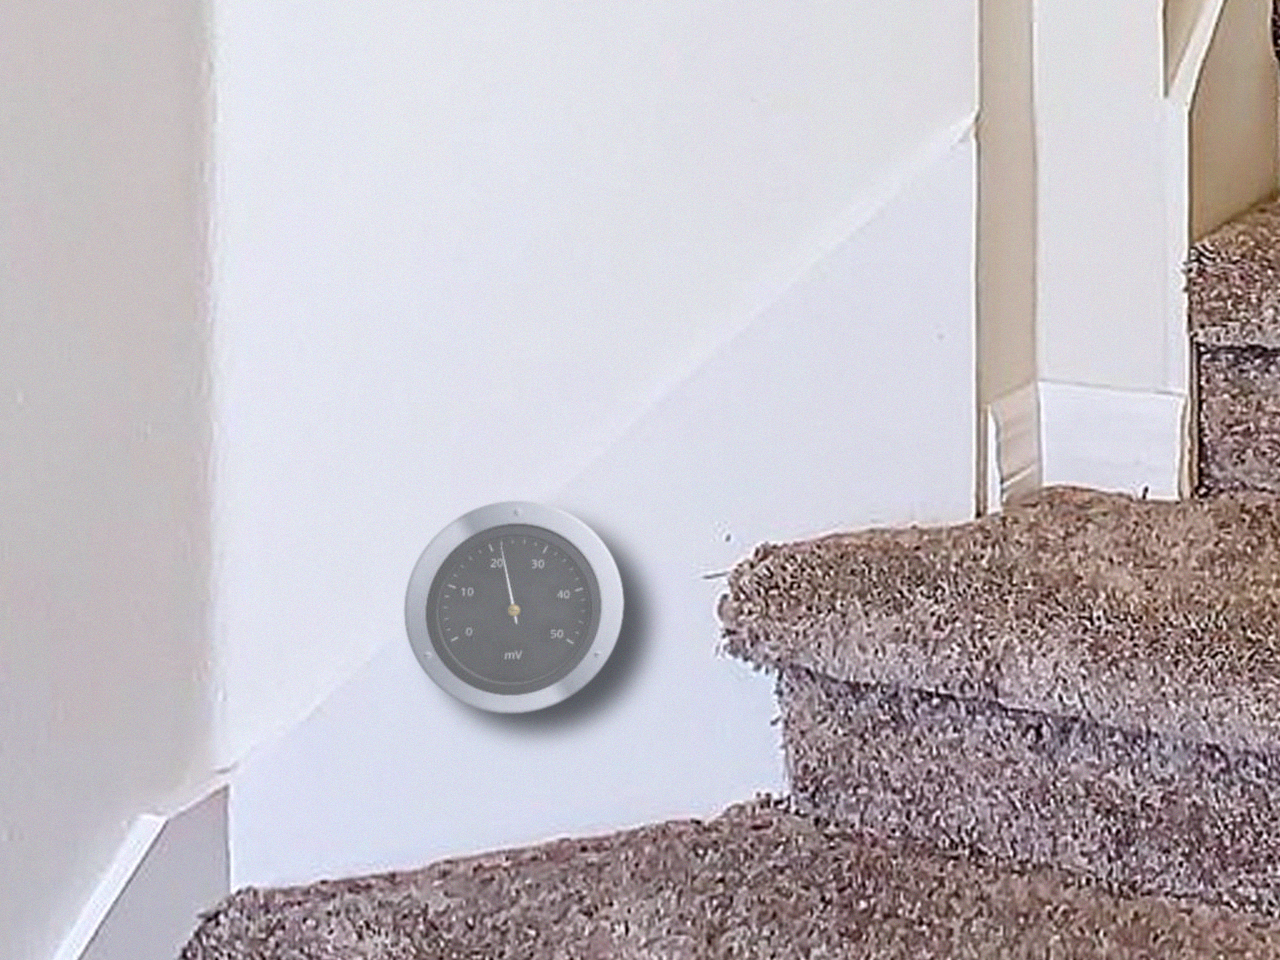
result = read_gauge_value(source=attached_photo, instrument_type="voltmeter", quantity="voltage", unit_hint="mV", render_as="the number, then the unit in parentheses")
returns 22 (mV)
